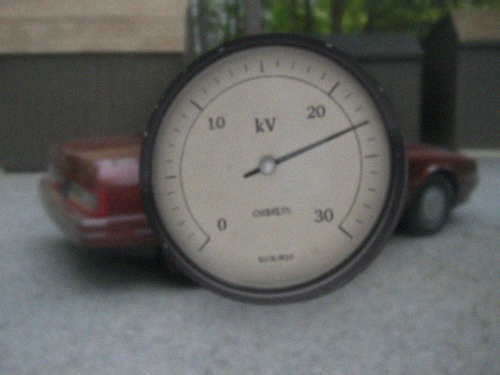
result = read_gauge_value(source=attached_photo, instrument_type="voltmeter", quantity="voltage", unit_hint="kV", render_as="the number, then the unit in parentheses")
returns 23 (kV)
